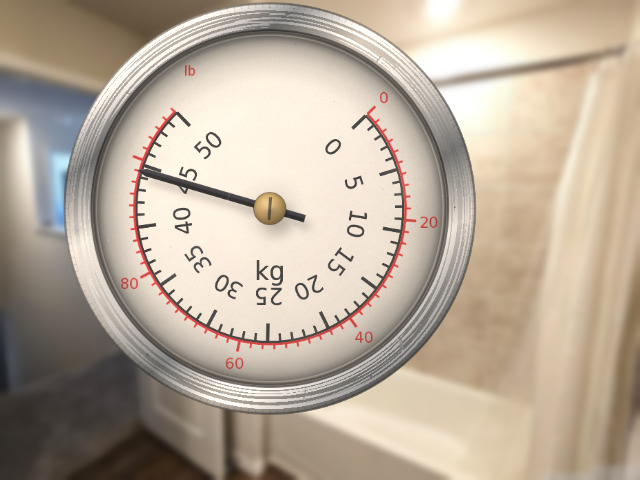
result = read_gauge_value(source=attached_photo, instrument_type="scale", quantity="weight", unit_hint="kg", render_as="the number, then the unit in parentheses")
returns 44.5 (kg)
